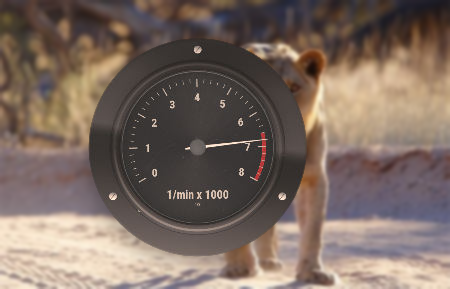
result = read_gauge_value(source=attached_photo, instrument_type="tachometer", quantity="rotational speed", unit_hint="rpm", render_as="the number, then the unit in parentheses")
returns 6800 (rpm)
